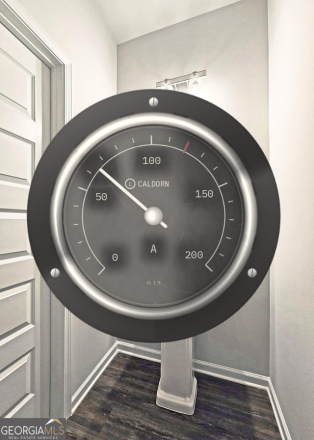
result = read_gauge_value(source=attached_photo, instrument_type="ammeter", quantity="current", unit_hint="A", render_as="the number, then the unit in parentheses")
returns 65 (A)
